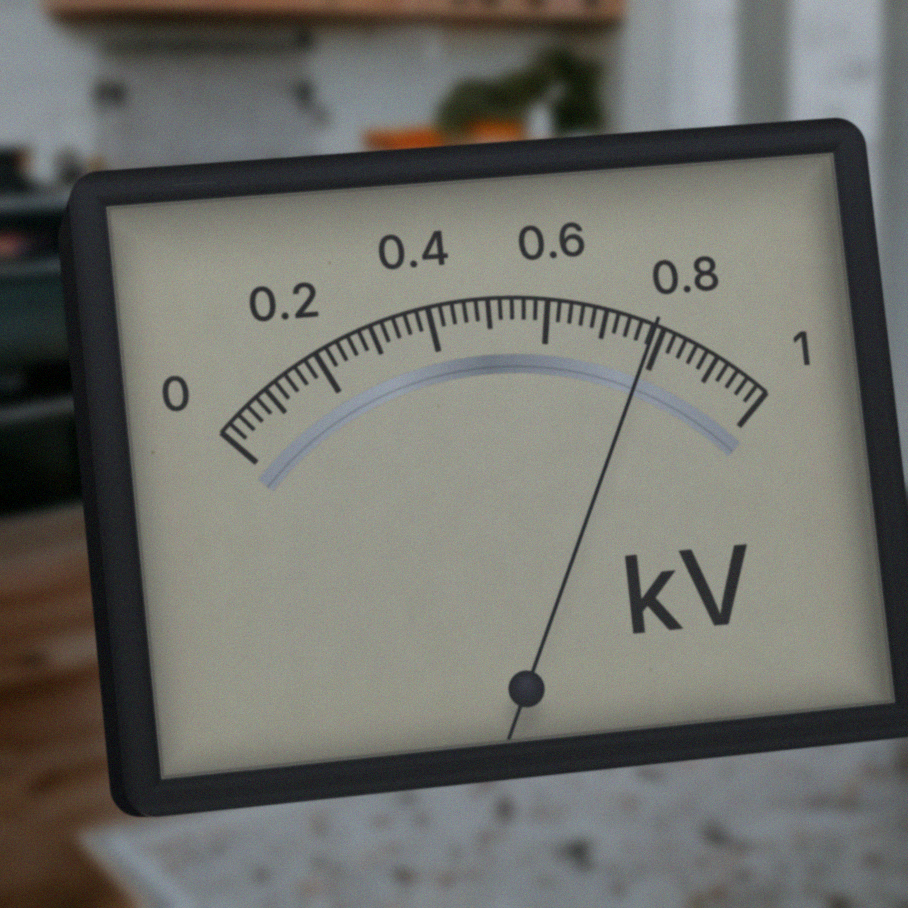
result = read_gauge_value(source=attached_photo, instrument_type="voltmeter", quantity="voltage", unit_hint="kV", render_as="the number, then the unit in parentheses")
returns 0.78 (kV)
